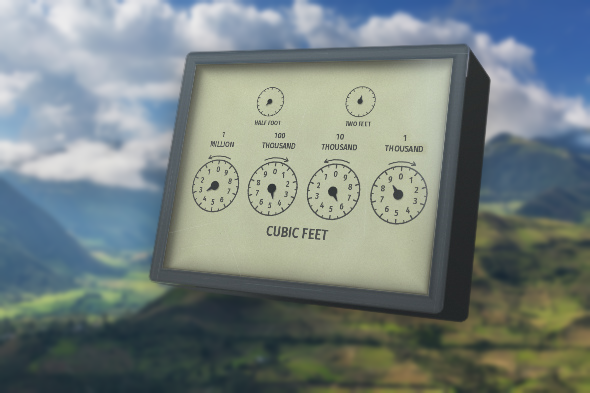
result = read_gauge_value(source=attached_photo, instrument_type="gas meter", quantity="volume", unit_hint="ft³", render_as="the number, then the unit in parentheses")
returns 345900 (ft³)
